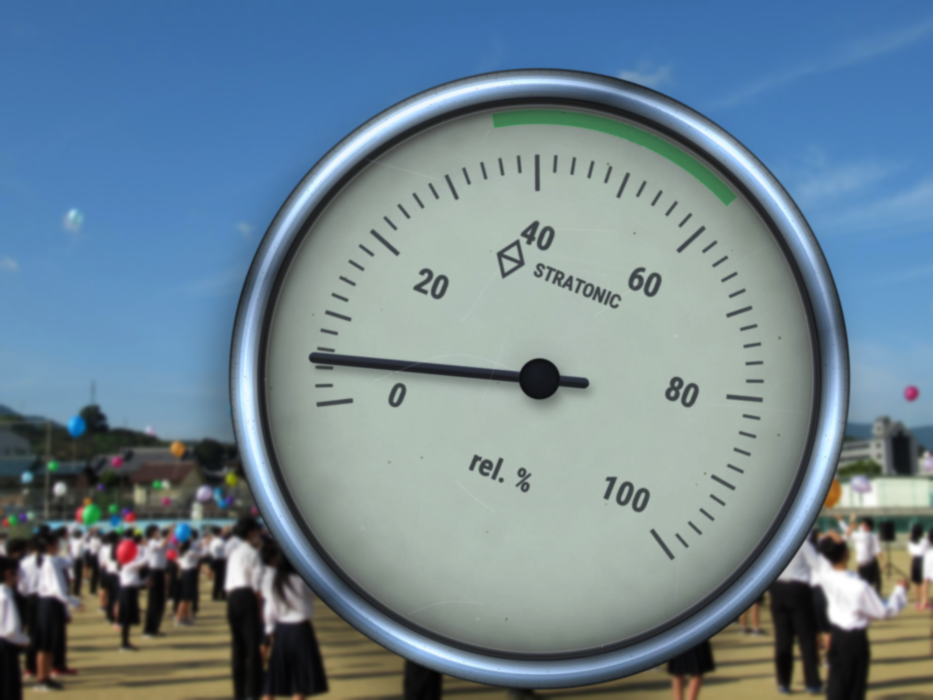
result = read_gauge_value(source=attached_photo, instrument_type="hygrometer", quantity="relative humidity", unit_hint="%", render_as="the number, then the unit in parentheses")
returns 5 (%)
